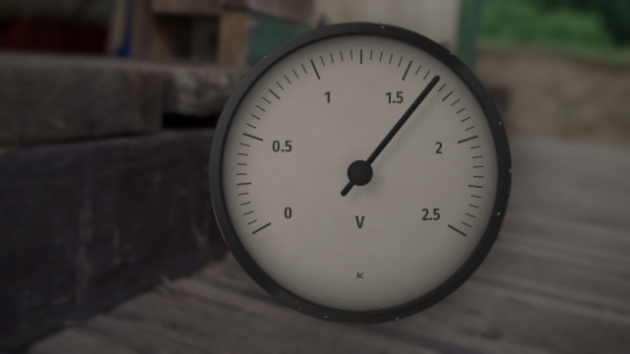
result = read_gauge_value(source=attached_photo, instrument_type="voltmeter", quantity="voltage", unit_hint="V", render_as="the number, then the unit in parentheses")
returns 1.65 (V)
